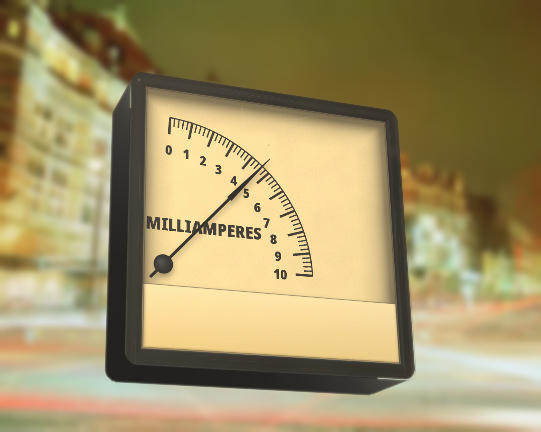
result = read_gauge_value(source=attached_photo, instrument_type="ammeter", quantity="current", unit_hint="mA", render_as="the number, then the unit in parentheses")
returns 4.6 (mA)
